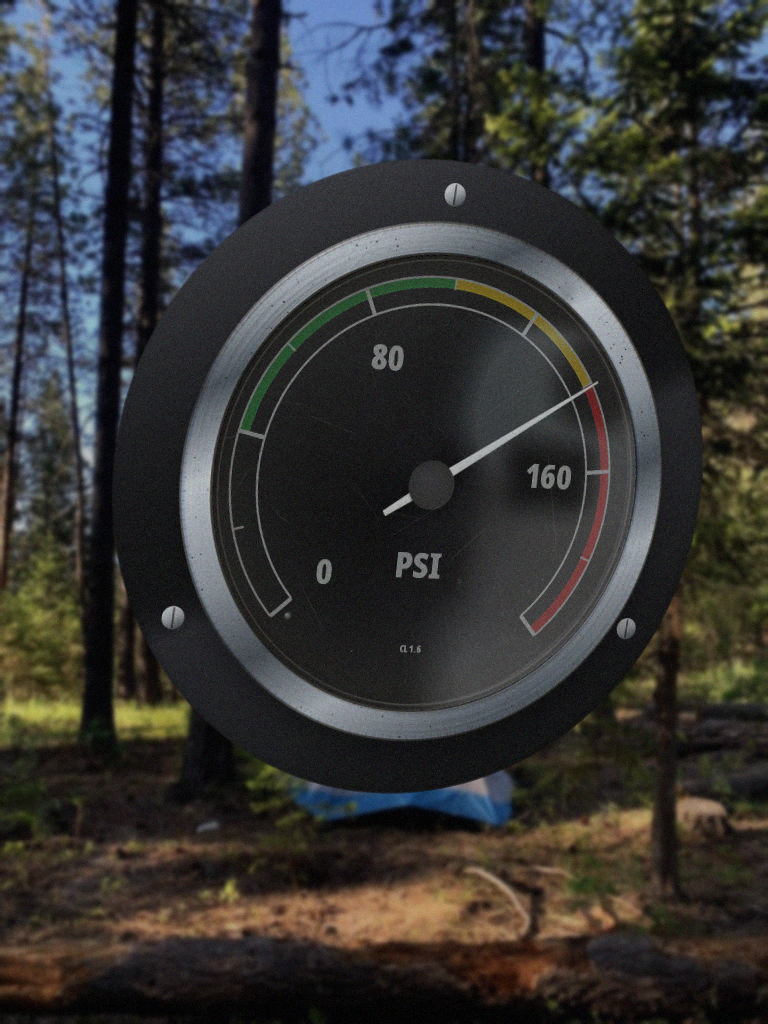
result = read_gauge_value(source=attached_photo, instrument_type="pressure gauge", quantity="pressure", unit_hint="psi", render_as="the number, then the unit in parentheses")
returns 140 (psi)
